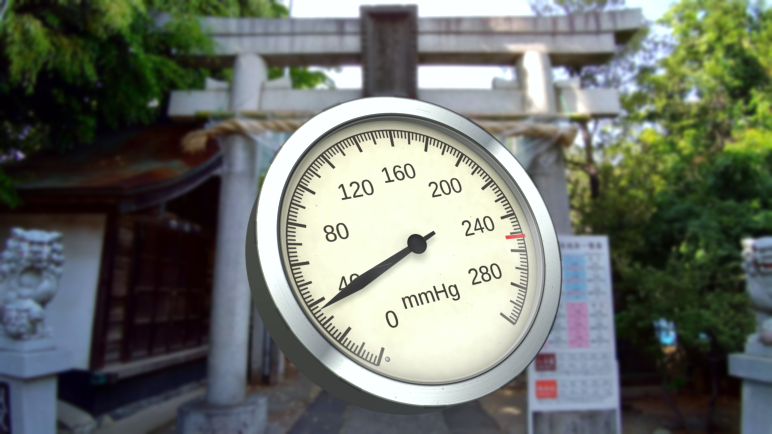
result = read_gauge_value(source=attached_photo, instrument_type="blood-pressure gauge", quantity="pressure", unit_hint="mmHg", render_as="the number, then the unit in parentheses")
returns 36 (mmHg)
